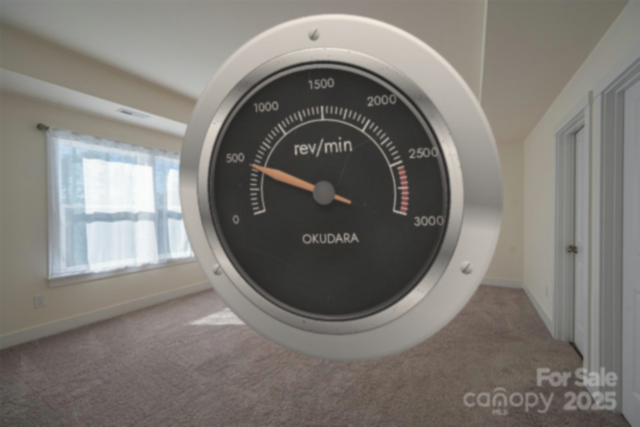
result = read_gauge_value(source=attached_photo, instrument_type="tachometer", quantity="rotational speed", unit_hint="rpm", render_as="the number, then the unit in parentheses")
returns 500 (rpm)
